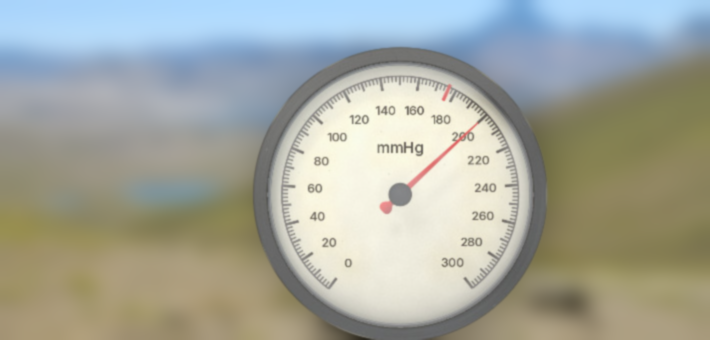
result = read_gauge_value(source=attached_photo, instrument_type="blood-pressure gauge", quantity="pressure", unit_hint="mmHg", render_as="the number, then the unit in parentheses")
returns 200 (mmHg)
